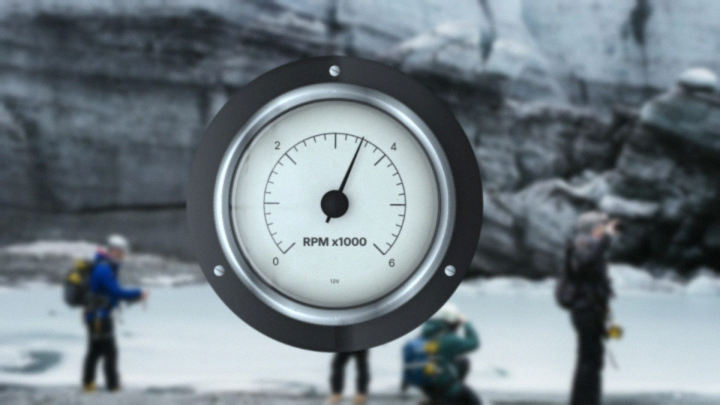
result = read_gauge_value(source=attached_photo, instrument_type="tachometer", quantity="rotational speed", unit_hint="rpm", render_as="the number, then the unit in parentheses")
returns 3500 (rpm)
